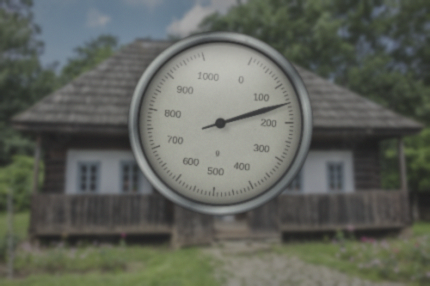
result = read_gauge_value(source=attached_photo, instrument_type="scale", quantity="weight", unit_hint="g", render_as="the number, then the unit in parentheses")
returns 150 (g)
